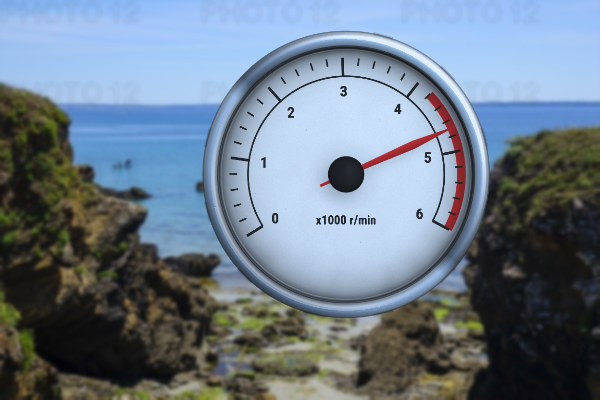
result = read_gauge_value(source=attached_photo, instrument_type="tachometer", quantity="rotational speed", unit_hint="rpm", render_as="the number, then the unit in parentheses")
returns 4700 (rpm)
